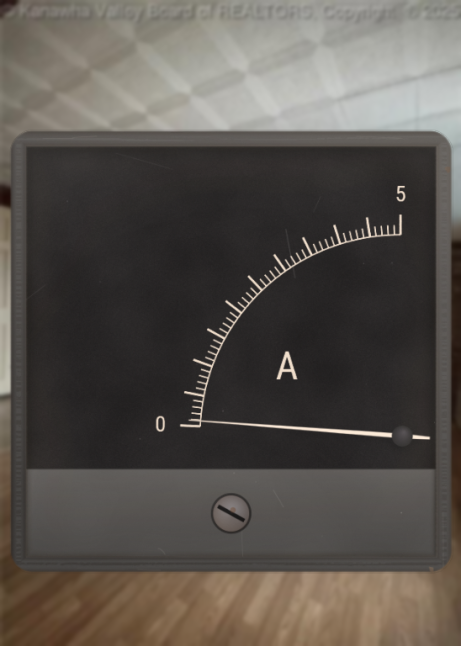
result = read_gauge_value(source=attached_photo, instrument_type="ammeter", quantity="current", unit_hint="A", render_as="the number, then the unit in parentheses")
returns 0.1 (A)
